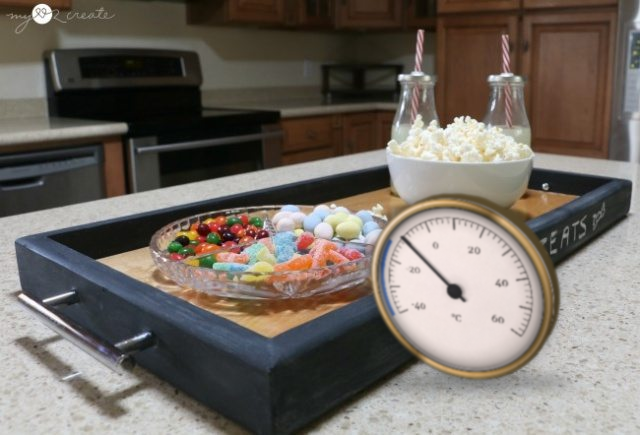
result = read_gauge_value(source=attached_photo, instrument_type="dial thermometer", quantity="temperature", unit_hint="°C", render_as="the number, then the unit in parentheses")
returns -10 (°C)
